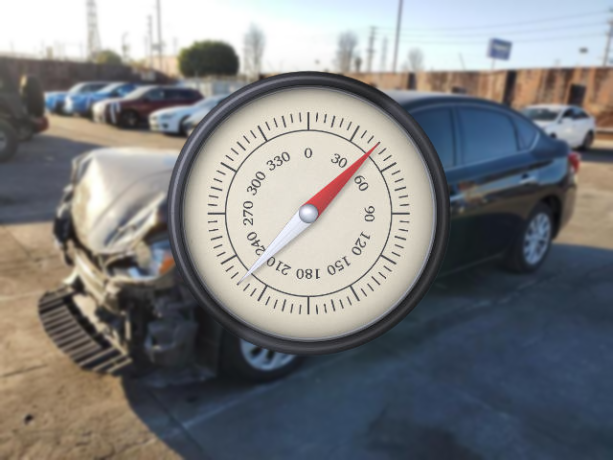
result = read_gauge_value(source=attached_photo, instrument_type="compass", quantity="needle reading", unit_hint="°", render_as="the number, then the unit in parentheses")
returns 45 (°)
